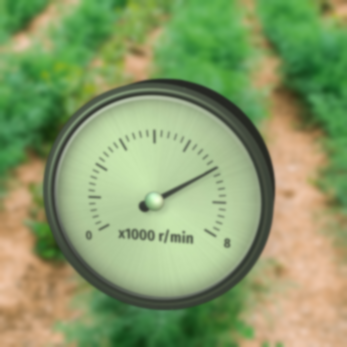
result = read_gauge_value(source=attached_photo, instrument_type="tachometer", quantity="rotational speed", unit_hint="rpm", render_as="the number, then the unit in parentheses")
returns 6000 (rpm)
